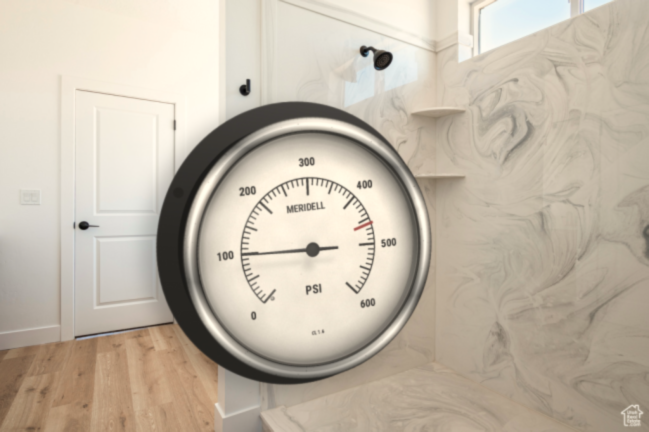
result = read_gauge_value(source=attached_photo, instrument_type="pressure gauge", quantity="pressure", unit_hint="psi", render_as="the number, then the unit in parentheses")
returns 100 (psi)
